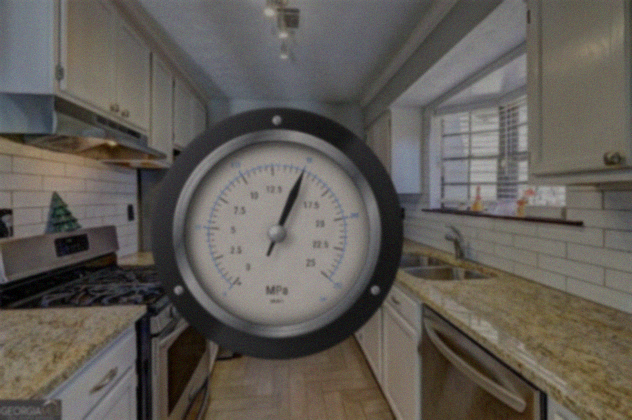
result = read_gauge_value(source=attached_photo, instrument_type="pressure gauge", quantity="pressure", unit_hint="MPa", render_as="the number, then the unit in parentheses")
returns 15 (MPa)
